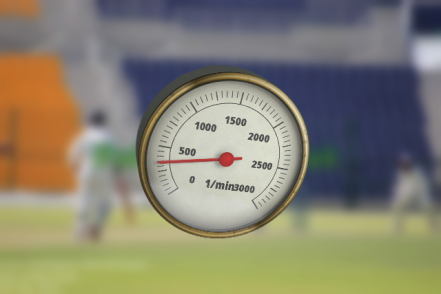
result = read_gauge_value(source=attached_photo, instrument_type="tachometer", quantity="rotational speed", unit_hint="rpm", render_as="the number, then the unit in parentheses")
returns 350 (rpm)
